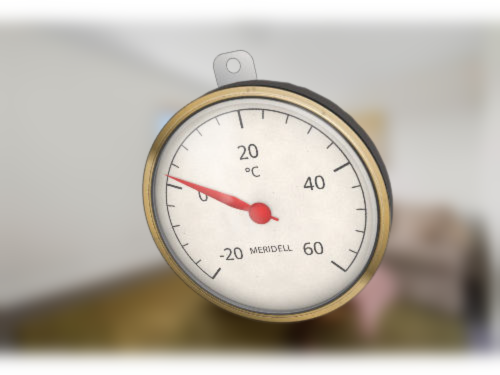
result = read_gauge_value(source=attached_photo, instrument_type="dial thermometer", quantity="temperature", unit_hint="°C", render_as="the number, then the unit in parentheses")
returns 2 (°C)
